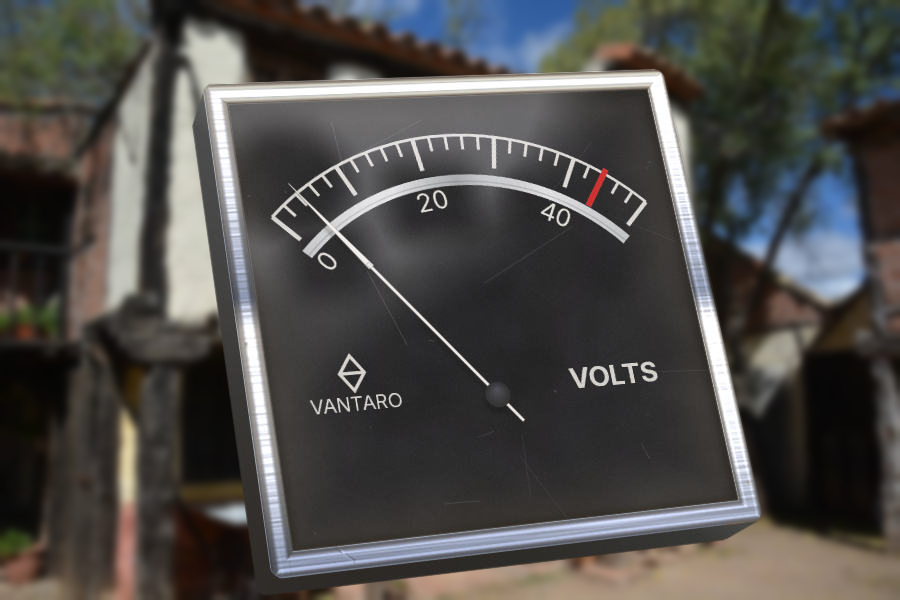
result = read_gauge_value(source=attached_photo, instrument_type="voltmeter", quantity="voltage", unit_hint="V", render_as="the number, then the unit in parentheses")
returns 4 (V)
